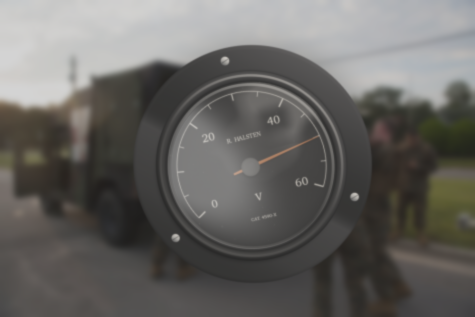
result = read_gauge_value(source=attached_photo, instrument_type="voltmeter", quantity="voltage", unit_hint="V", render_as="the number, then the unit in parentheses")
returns 50 (V)
